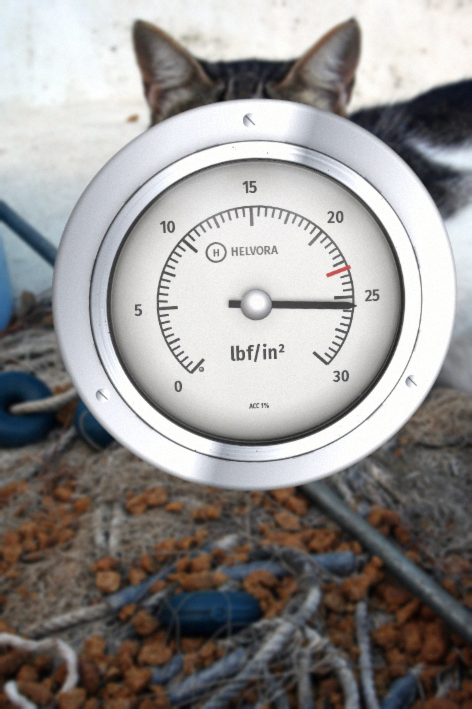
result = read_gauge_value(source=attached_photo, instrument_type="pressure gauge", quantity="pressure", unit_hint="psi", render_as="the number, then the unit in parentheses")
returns 25.5 (psi)
